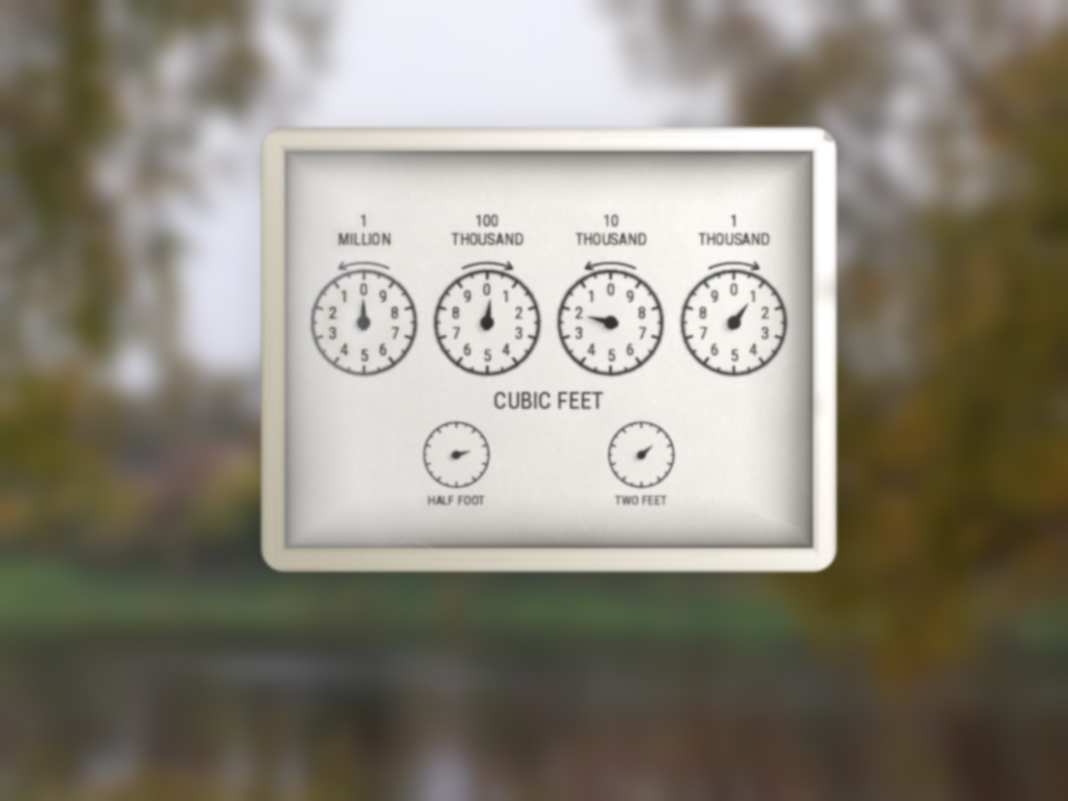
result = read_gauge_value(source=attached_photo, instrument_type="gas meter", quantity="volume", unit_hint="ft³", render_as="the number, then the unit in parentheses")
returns 2100 (ft³)
